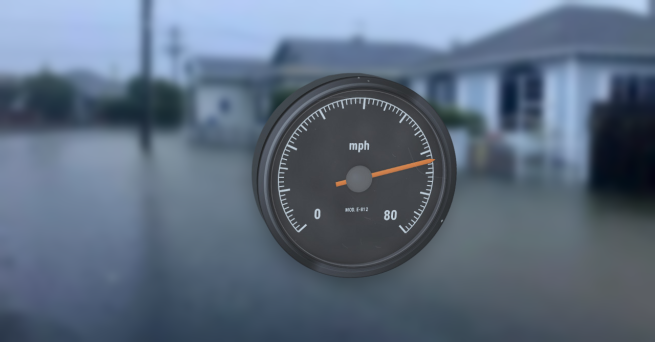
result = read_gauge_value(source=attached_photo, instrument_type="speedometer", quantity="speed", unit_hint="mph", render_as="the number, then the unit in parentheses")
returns 62 (mph)
